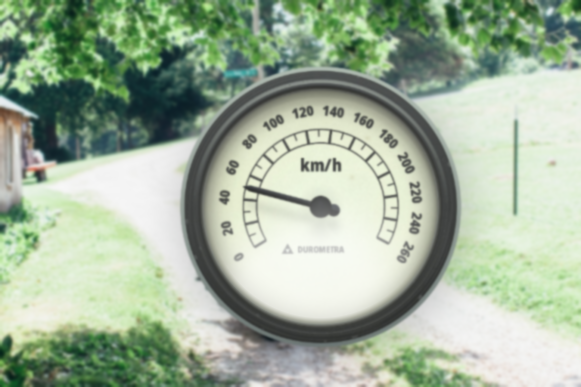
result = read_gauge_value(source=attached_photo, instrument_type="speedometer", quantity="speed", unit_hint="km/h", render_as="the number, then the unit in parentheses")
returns 50 (km/h)
